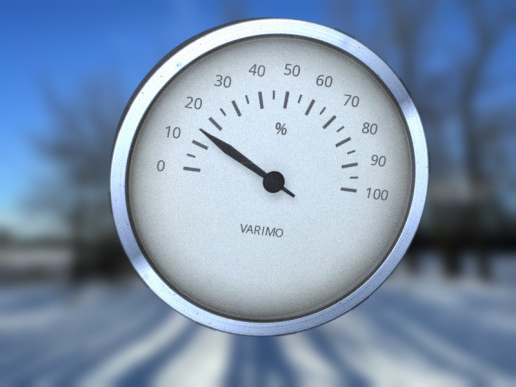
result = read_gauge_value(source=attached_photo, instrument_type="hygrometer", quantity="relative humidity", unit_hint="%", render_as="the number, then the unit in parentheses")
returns 15 (%)
